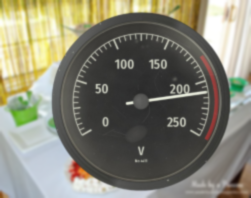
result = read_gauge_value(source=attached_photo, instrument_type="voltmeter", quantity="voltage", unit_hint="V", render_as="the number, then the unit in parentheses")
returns 210 (V)
